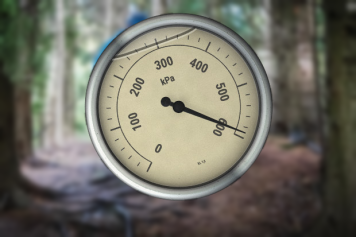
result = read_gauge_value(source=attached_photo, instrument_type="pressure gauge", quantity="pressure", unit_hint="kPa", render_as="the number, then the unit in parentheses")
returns 590 (kPa)
